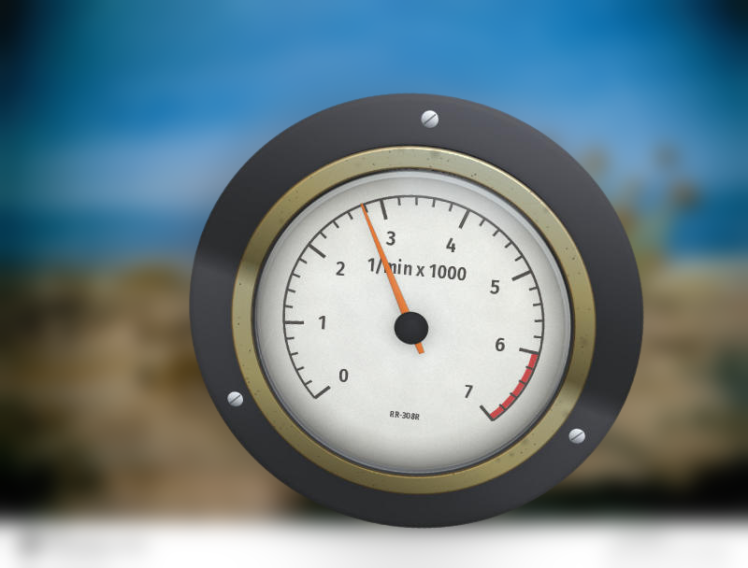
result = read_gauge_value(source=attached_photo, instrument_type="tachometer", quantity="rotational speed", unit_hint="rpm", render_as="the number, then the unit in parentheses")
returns 2800 (rpm)
